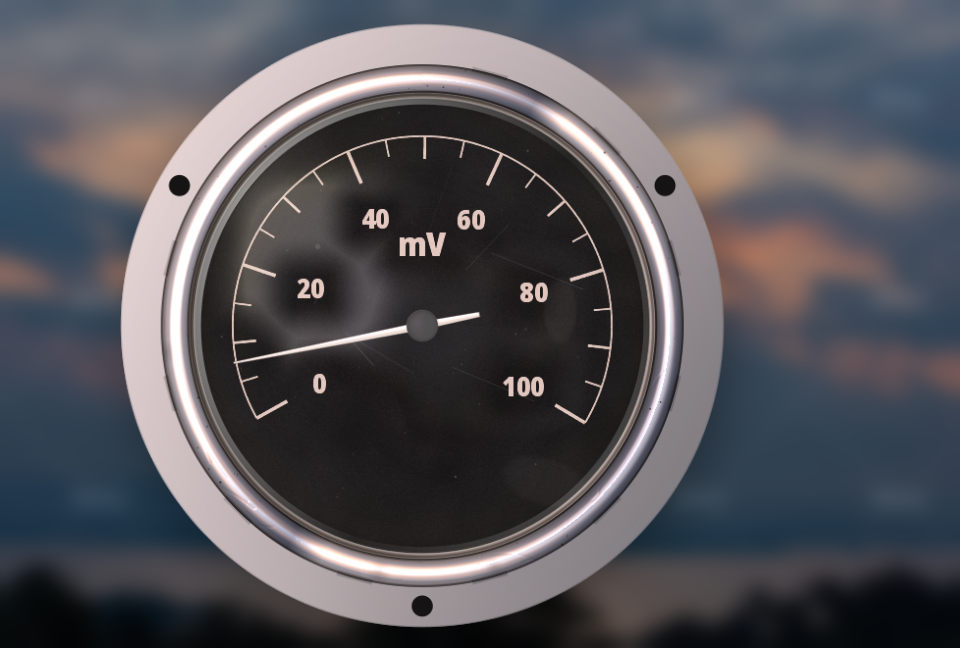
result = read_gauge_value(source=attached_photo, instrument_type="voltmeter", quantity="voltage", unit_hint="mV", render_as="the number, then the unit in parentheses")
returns 7.5 (mV)
